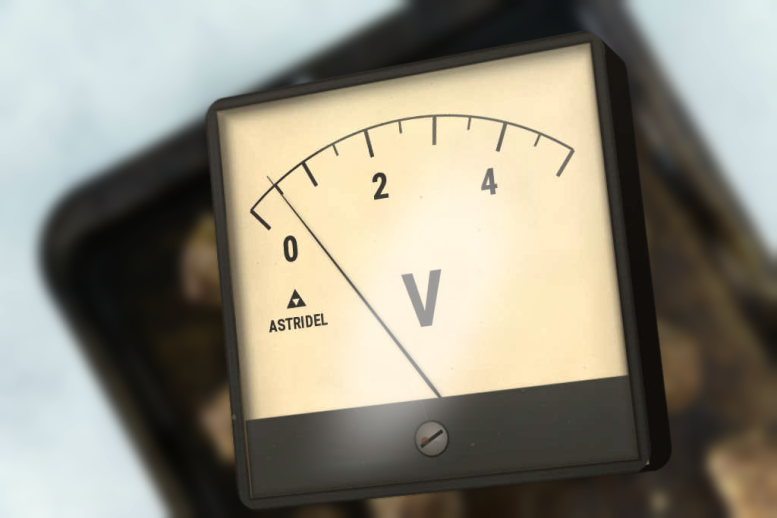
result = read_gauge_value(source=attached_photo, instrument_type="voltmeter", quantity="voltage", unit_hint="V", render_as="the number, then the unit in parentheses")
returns 0.5 (V)
